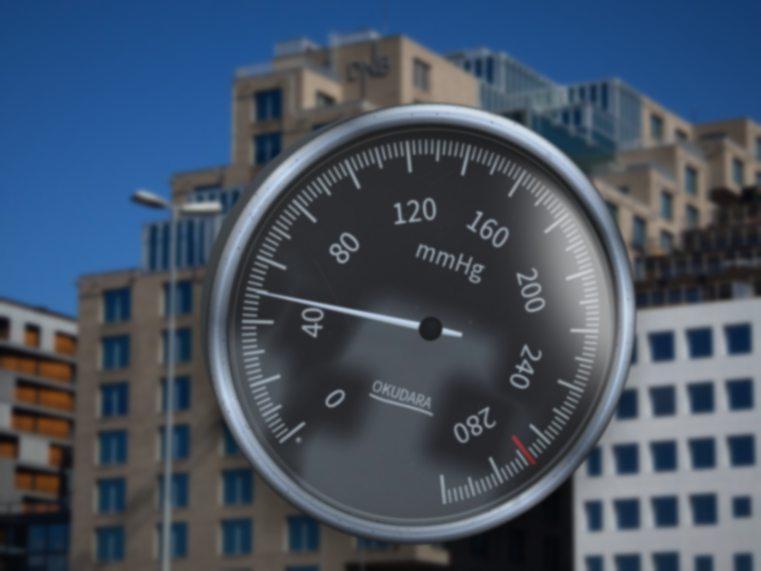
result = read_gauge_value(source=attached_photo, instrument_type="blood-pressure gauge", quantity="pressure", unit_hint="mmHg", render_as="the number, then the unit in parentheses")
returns 50 (mmHg)
